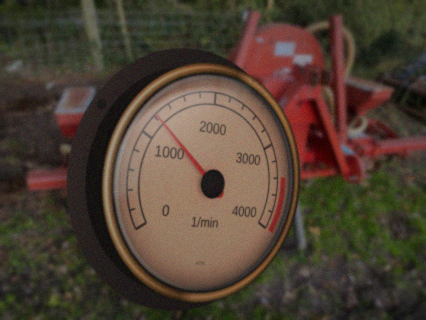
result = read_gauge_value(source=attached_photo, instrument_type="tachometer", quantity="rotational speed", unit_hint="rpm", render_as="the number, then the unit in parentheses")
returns 1200 (rpm)
